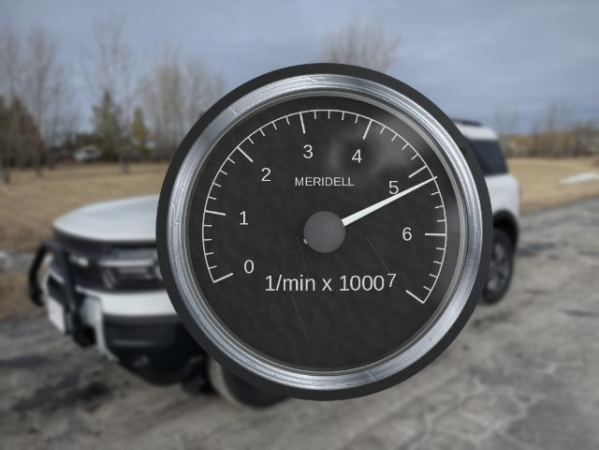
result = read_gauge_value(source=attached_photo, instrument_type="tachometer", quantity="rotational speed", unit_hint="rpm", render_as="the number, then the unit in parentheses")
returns 5200 (rpm)
